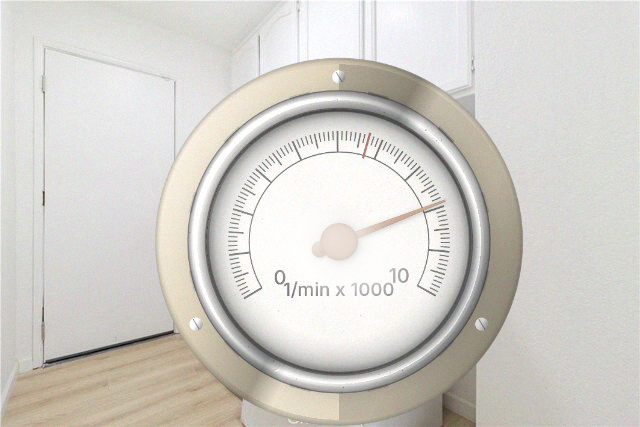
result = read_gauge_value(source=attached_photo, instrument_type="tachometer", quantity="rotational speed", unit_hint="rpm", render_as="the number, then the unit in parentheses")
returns 7900 (rpm)
